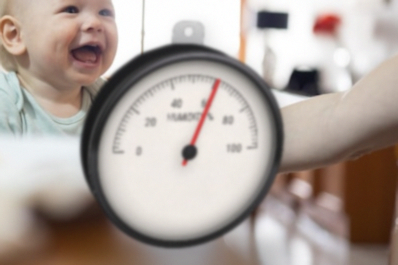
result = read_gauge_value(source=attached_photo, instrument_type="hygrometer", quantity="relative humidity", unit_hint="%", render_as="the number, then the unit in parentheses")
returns 60 (%)
